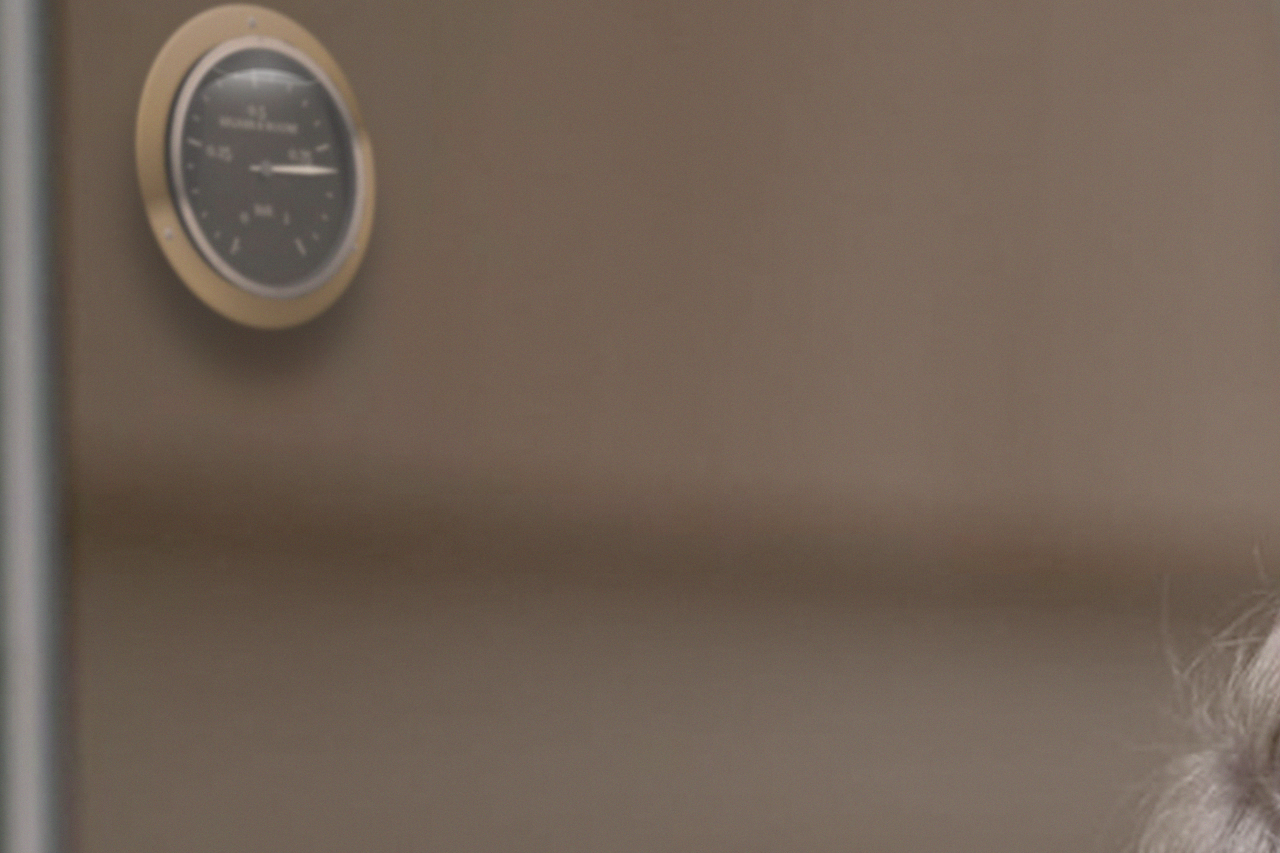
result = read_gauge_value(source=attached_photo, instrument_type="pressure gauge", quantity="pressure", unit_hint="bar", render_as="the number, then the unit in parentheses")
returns 0.8 (bar)
